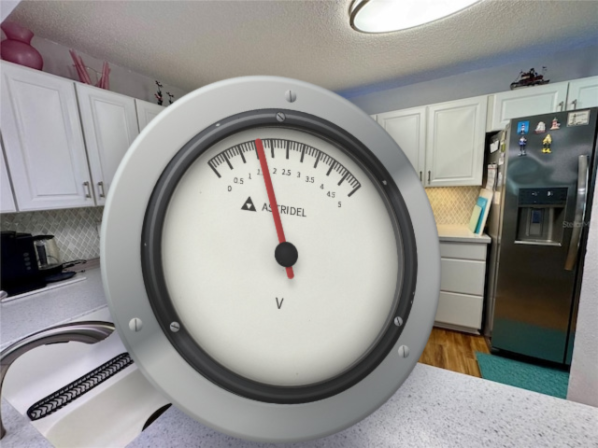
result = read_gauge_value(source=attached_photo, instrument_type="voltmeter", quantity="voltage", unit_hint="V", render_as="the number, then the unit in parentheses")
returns 1.5 (V)
